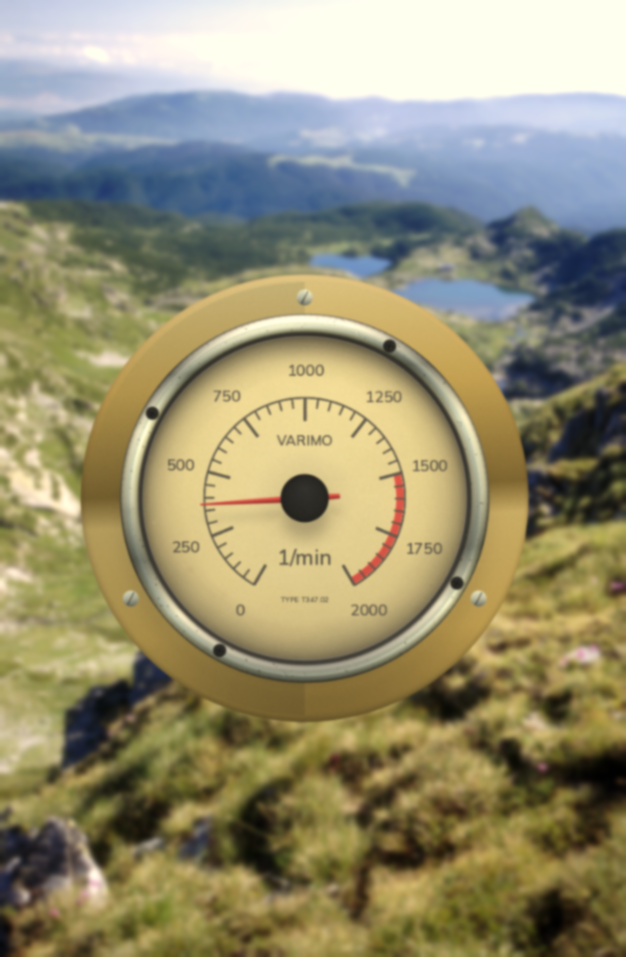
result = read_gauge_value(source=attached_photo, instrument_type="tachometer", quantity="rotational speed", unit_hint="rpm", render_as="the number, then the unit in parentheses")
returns 375 (rpm)
